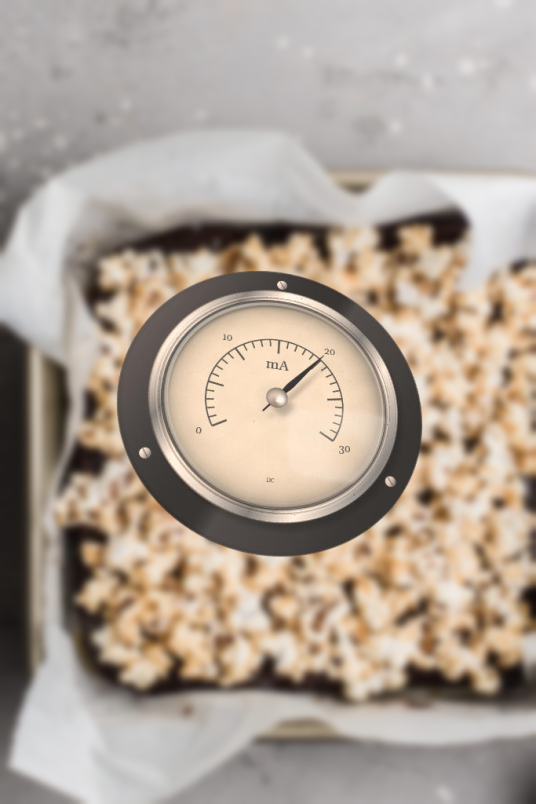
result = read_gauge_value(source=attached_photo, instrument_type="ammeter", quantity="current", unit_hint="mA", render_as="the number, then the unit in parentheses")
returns 20 (mA)
